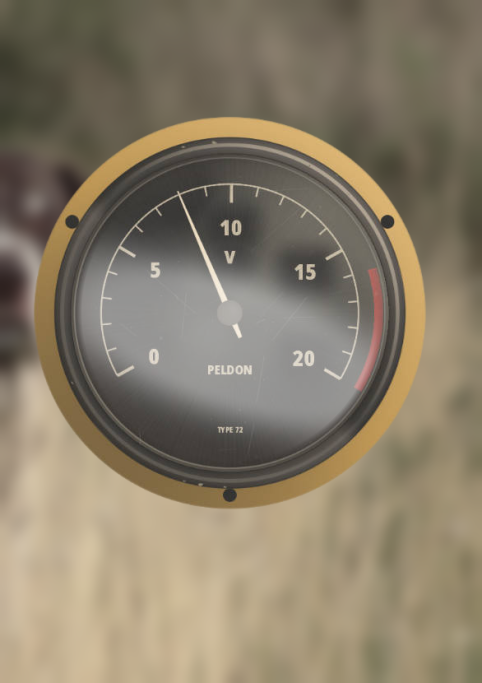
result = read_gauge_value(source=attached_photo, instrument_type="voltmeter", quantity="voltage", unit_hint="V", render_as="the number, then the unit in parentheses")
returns 8 (V)
